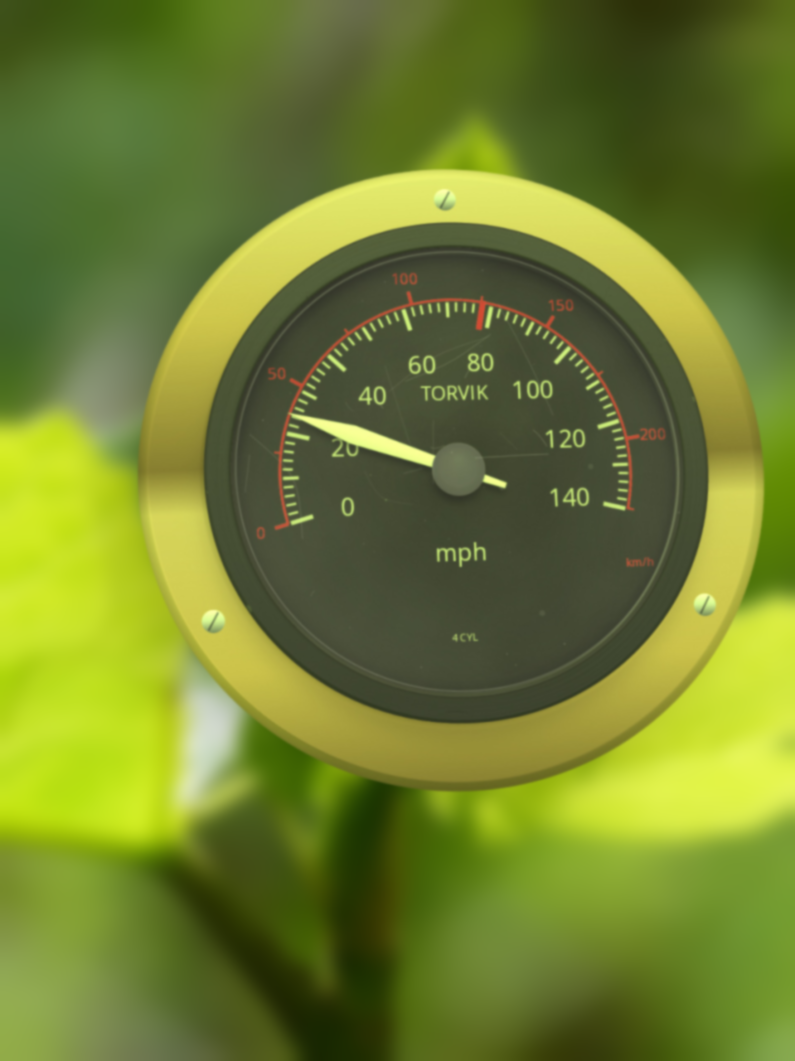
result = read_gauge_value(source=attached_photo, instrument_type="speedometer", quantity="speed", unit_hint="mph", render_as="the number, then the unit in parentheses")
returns 24 (mph)
